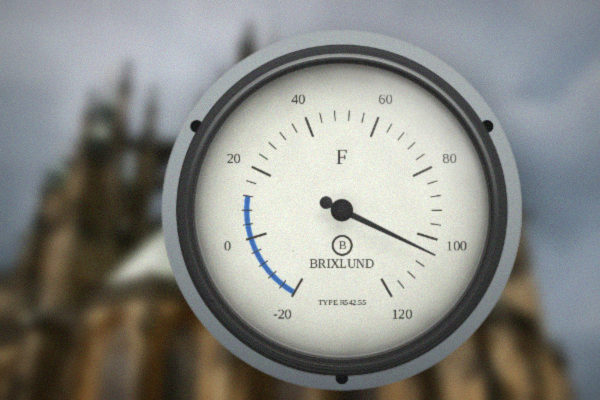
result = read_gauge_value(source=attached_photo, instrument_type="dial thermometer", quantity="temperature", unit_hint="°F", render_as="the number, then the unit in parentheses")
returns 104 (°F)
